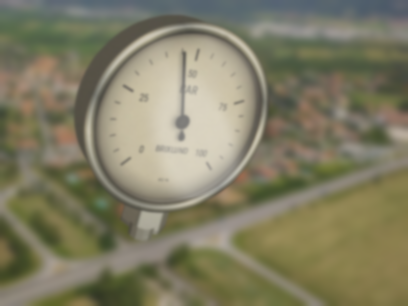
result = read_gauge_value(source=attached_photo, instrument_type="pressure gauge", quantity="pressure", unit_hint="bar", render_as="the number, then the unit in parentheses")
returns 45 (bar)
